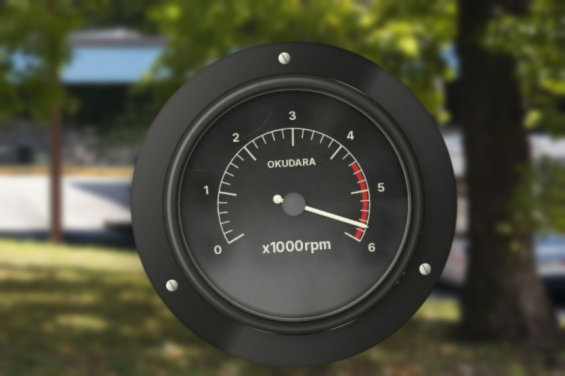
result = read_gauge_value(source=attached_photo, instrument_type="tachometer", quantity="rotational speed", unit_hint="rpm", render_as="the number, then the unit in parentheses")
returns 5700 (rpm)
